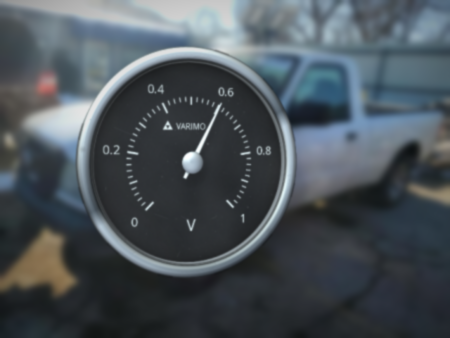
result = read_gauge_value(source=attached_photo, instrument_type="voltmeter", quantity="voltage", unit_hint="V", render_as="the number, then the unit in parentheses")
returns 0.6 (V)
